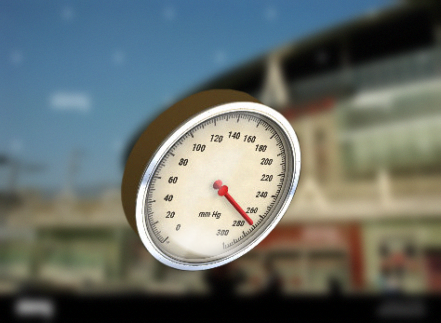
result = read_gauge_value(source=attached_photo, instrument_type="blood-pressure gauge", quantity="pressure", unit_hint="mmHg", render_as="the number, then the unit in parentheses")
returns 270 (mmHg)
